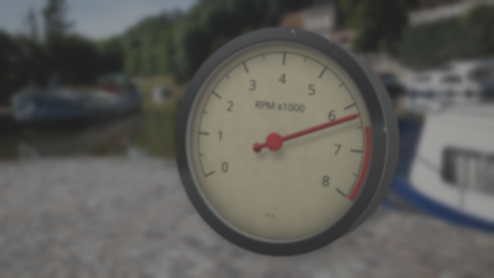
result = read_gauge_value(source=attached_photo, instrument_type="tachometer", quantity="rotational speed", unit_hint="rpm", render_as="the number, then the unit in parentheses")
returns 6250 (rpm)
